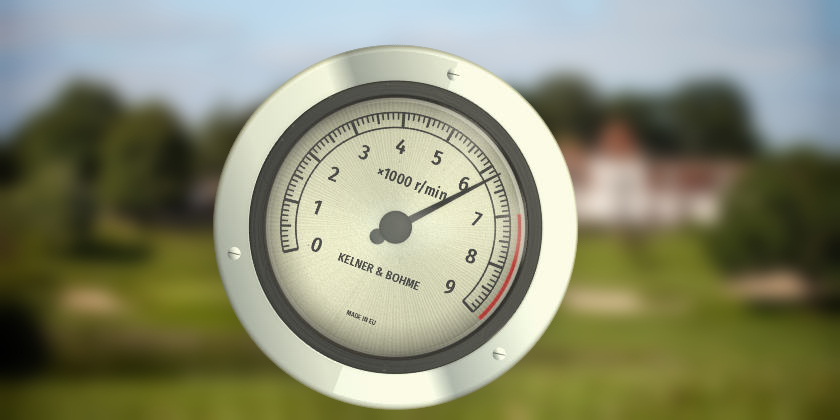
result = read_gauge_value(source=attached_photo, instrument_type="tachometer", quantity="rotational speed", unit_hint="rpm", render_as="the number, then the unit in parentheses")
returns 6200 (rpm)
